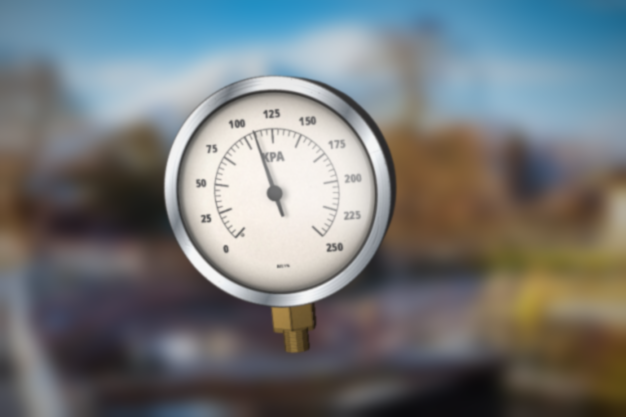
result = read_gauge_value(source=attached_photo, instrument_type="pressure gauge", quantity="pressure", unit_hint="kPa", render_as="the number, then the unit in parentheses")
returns 110 (kPa)
